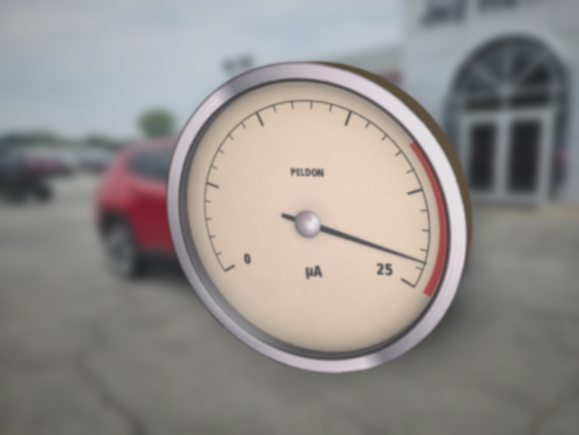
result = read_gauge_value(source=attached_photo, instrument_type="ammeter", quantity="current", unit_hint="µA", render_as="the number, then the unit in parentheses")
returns 23.5 (µA)
